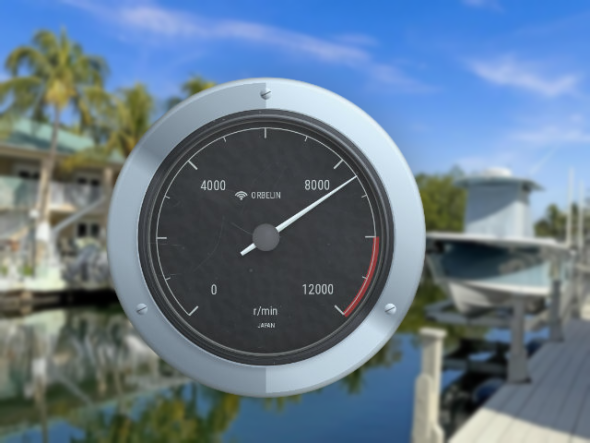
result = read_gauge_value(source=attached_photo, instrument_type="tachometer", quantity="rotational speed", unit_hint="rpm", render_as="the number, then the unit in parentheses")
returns 8500 (rpm)
